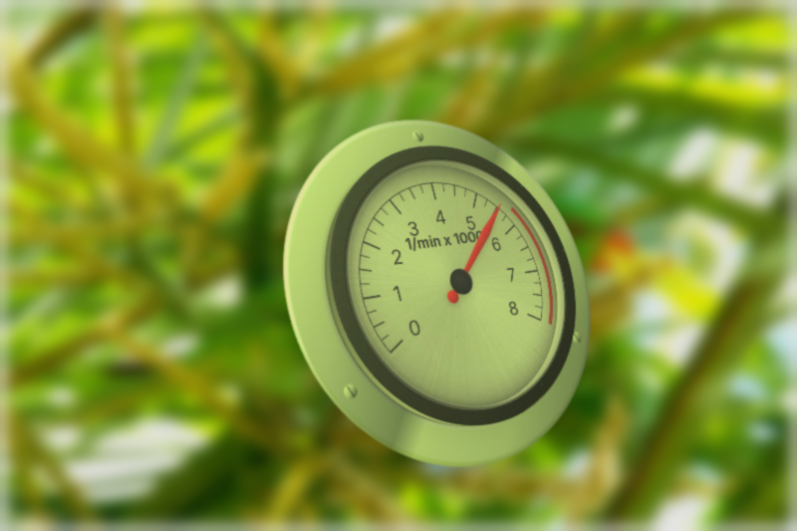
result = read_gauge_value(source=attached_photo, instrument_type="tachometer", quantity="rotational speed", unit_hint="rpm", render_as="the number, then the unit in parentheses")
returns 5500 (rpm)
